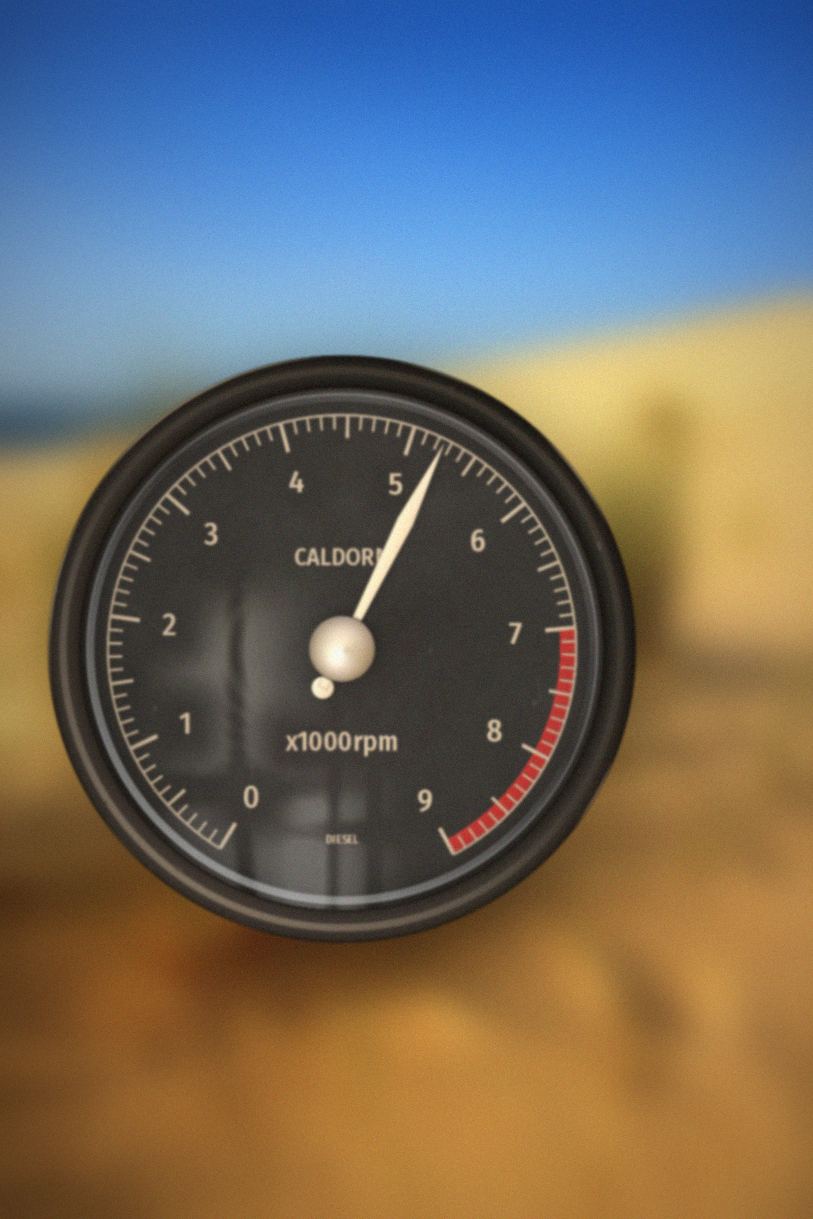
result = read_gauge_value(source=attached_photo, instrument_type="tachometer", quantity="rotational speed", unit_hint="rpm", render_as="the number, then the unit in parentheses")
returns 5250 (rpm)
